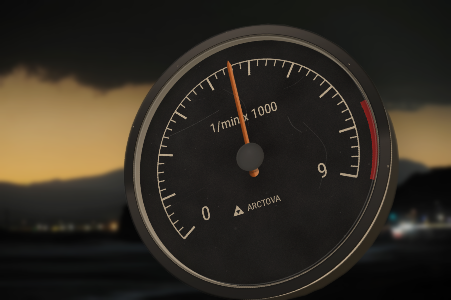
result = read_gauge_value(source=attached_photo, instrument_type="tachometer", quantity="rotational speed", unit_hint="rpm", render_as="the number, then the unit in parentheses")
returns 4600 (rpm)
